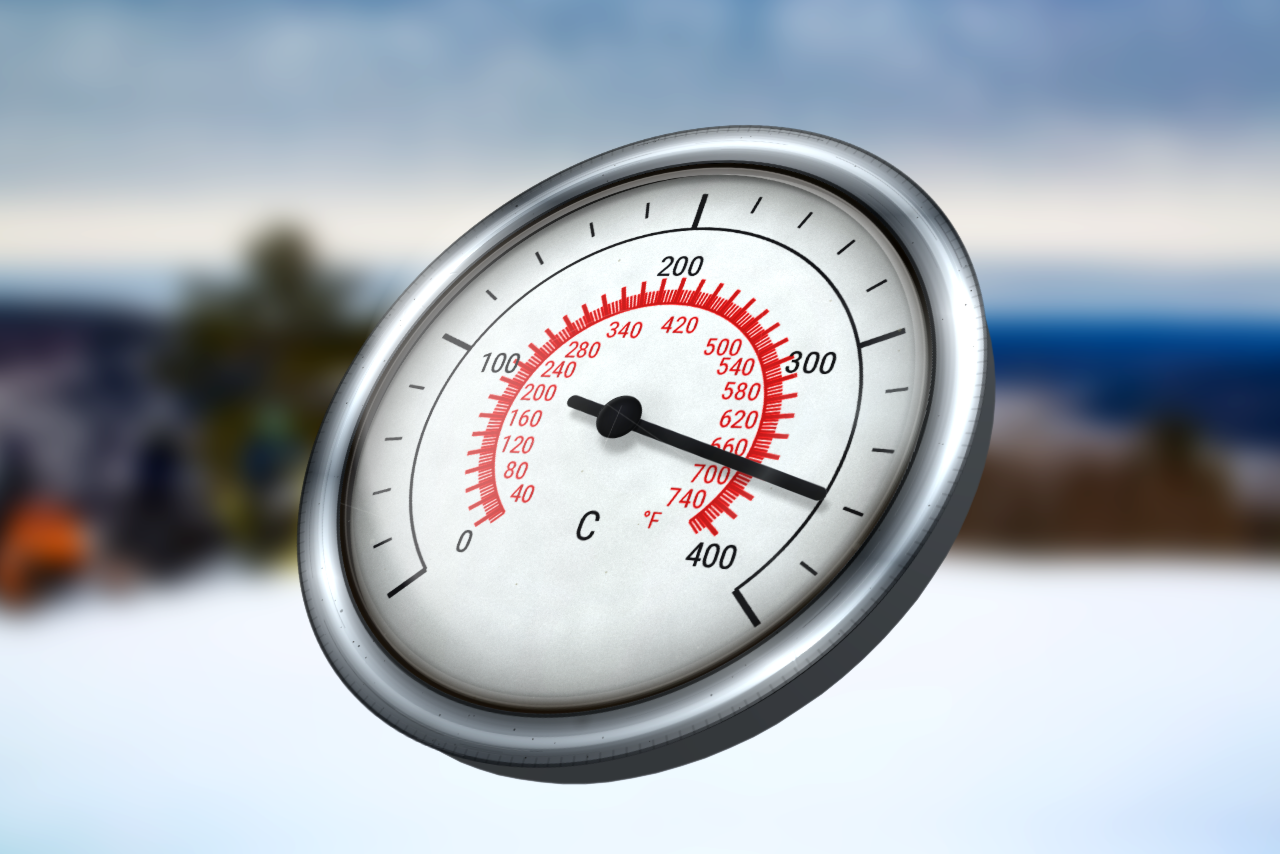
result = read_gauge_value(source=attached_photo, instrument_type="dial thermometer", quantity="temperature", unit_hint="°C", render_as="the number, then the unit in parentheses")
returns 360 (°C)
